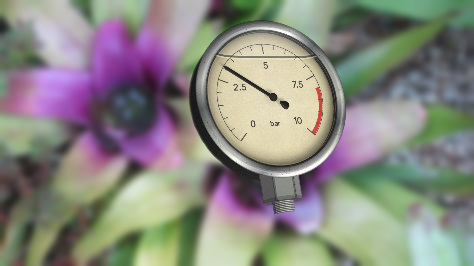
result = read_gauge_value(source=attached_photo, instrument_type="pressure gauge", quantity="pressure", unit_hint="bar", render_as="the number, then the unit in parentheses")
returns 3 (bar)
